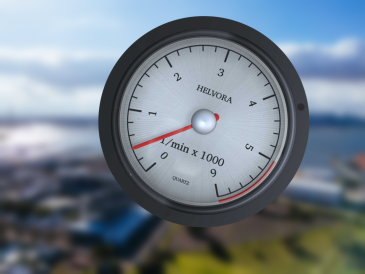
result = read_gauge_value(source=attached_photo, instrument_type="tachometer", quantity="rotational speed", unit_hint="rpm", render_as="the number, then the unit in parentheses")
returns 400 (rpm)
